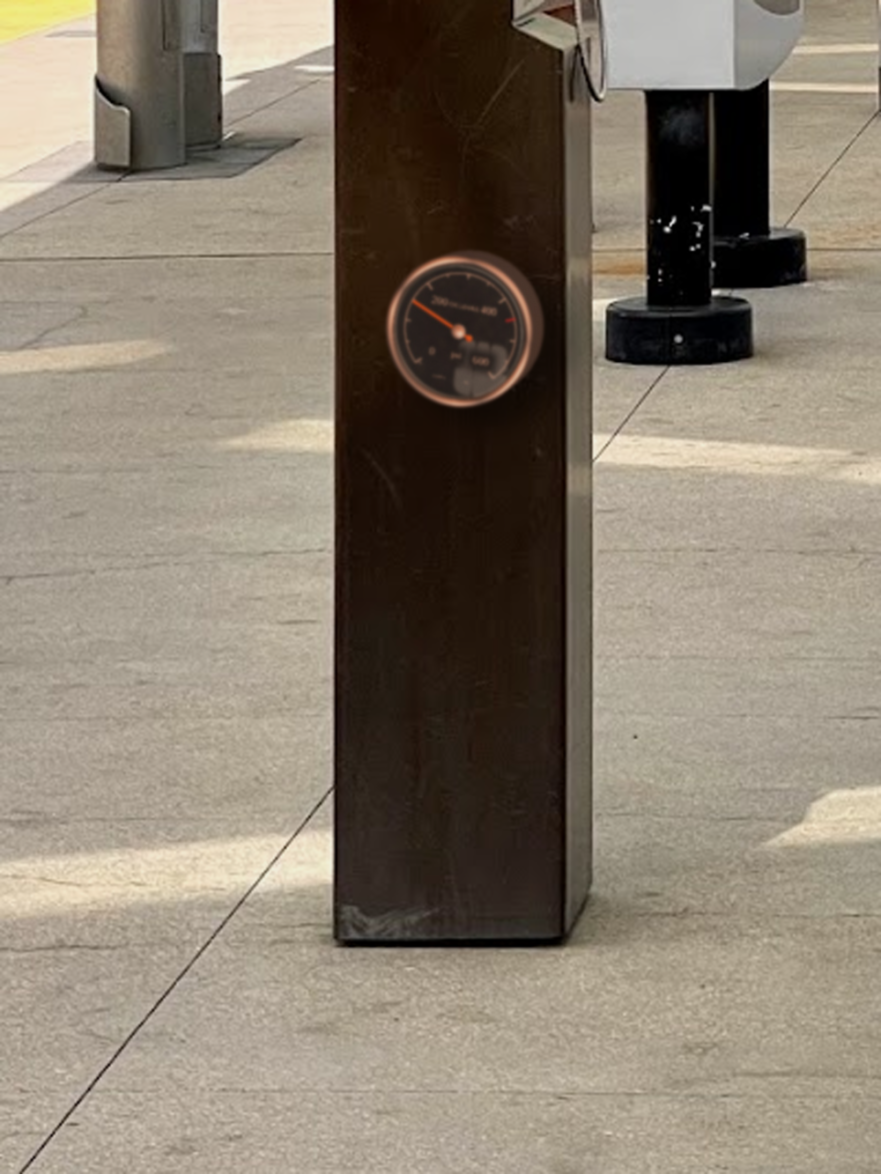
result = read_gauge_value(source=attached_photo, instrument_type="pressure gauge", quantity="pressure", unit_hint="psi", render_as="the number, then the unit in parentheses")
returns 150 (psi)
